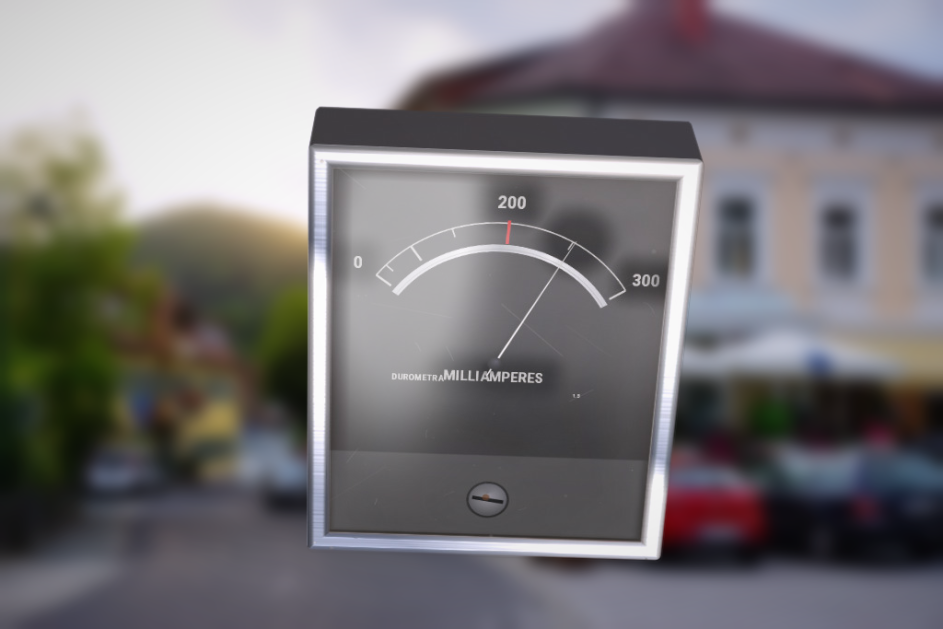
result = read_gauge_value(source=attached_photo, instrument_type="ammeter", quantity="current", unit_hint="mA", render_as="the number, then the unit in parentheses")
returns 250 (mA)
